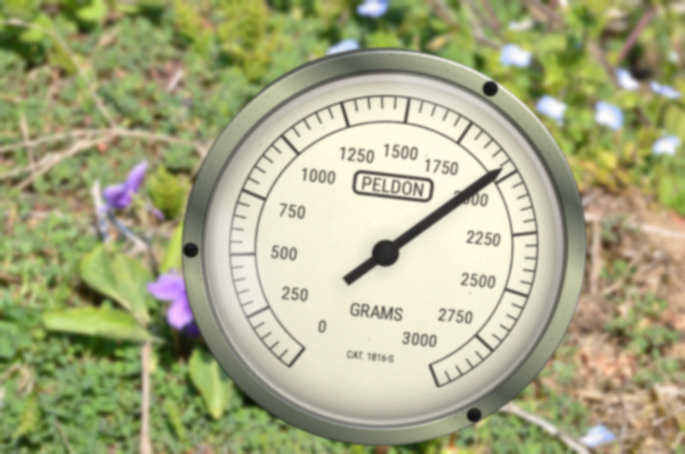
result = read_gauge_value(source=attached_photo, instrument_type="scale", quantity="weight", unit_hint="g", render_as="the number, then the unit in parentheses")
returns 1950 (g)
